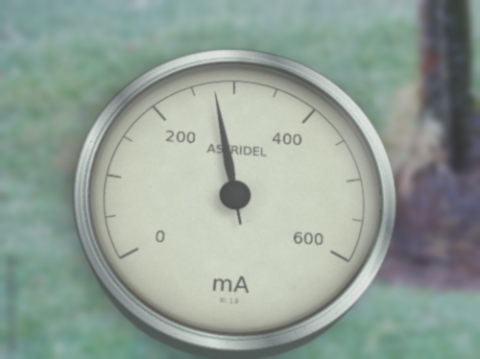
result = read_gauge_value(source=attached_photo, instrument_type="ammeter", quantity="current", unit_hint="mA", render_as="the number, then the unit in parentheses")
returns 275 (mA)
